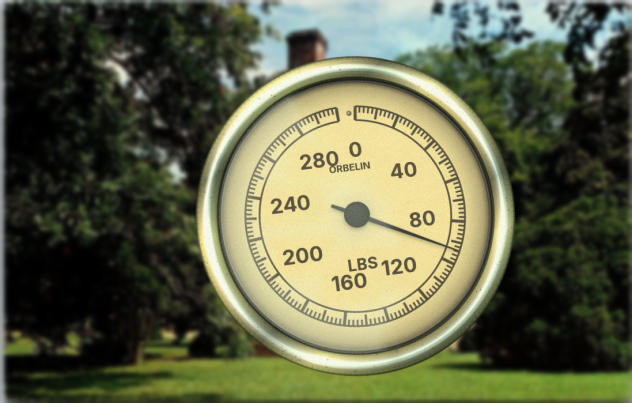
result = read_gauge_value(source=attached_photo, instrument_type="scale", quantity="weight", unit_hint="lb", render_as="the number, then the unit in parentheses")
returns 94 (lb)
